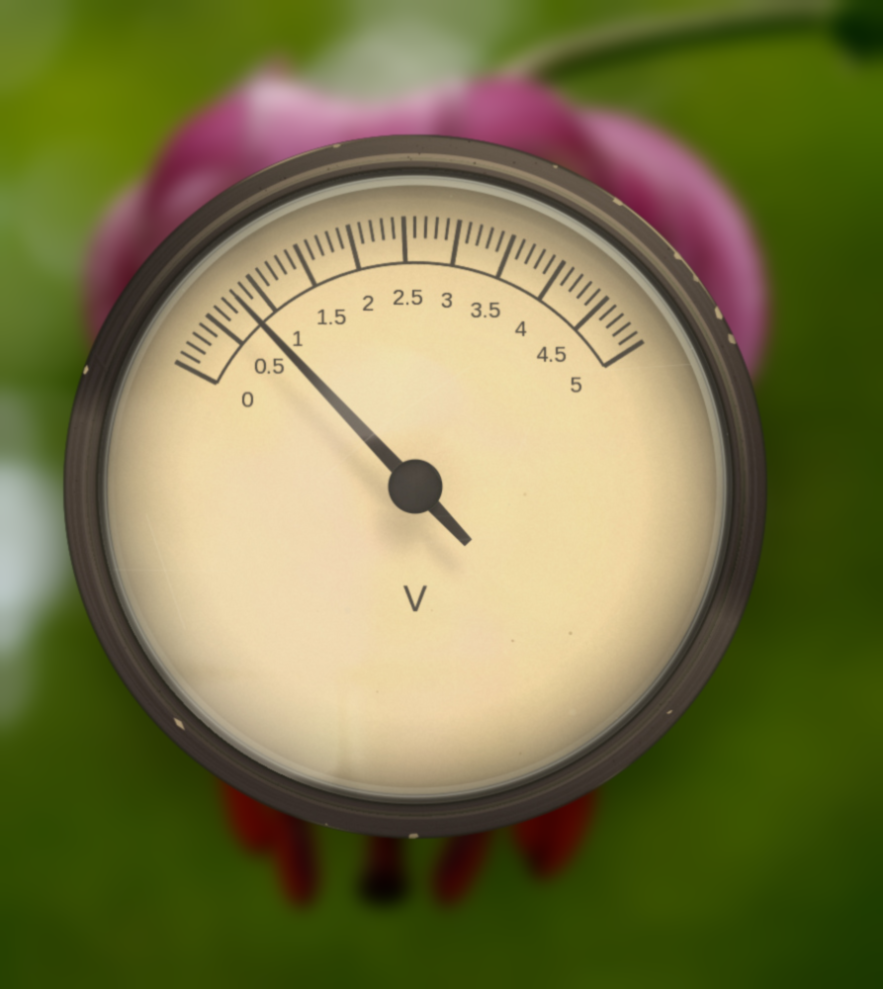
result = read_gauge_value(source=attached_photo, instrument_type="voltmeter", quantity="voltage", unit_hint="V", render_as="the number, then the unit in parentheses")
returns 0.8 (V)
